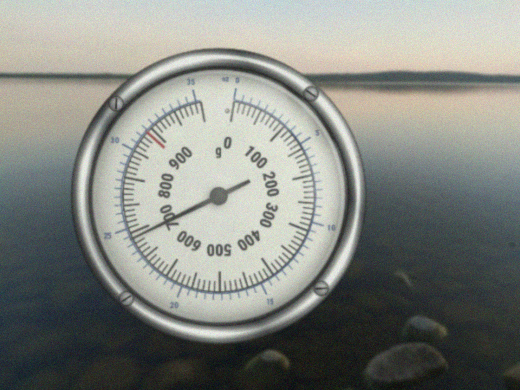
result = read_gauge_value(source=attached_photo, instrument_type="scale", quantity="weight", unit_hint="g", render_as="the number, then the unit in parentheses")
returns 690 (g)
